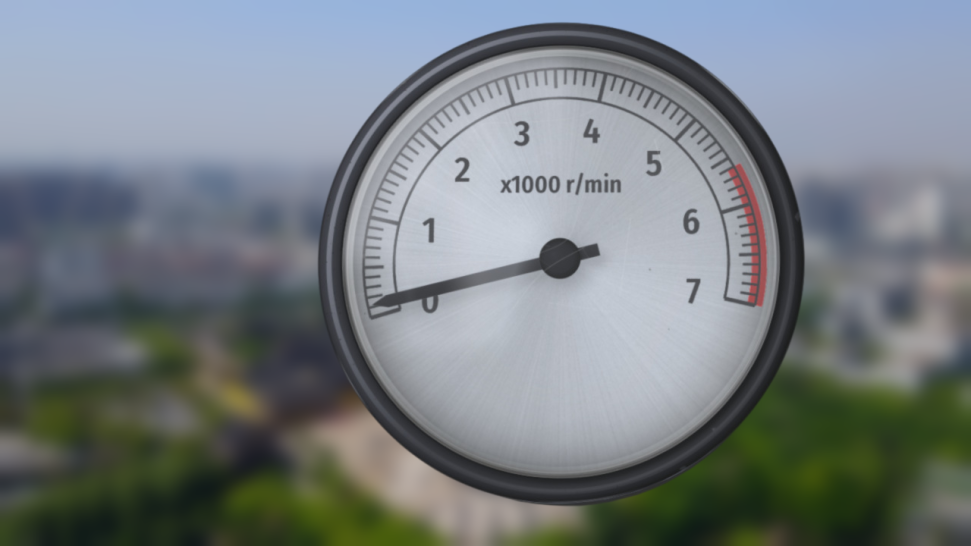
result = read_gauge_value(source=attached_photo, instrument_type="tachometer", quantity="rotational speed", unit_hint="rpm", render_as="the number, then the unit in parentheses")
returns 100 (rpm)
